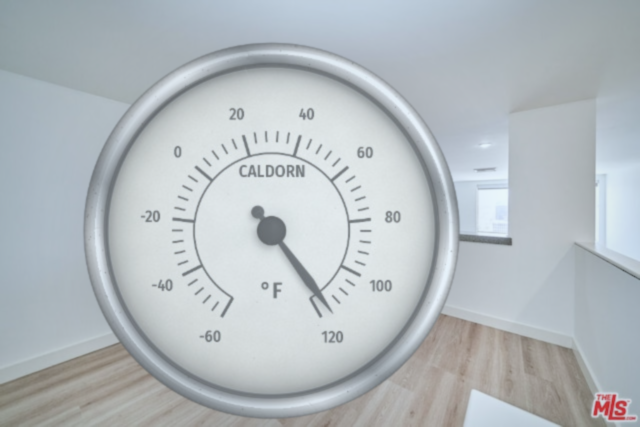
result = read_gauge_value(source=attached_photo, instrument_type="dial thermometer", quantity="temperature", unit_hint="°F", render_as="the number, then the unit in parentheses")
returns 116 (°F)
